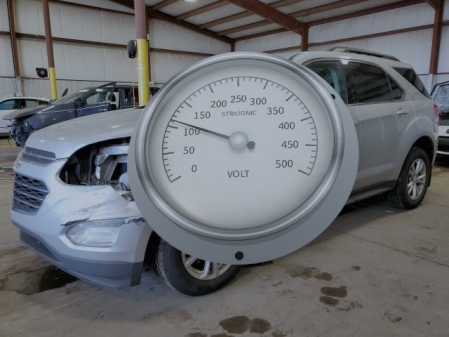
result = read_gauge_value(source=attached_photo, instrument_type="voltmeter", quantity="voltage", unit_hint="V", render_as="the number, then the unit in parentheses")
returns 110 (V)
